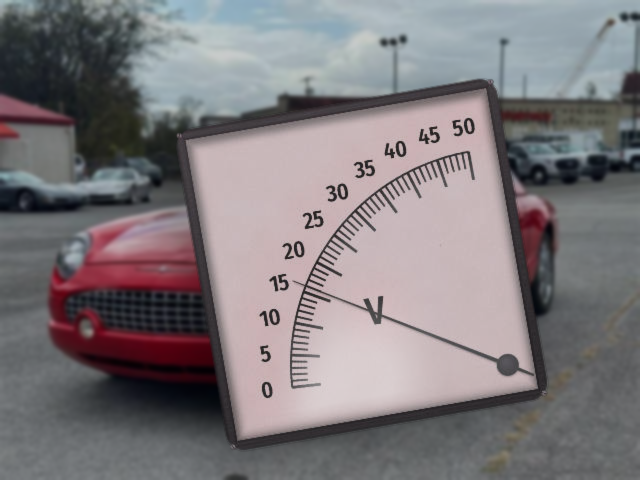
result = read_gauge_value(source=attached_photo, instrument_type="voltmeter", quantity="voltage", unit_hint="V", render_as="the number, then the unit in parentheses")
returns 16 (V)
